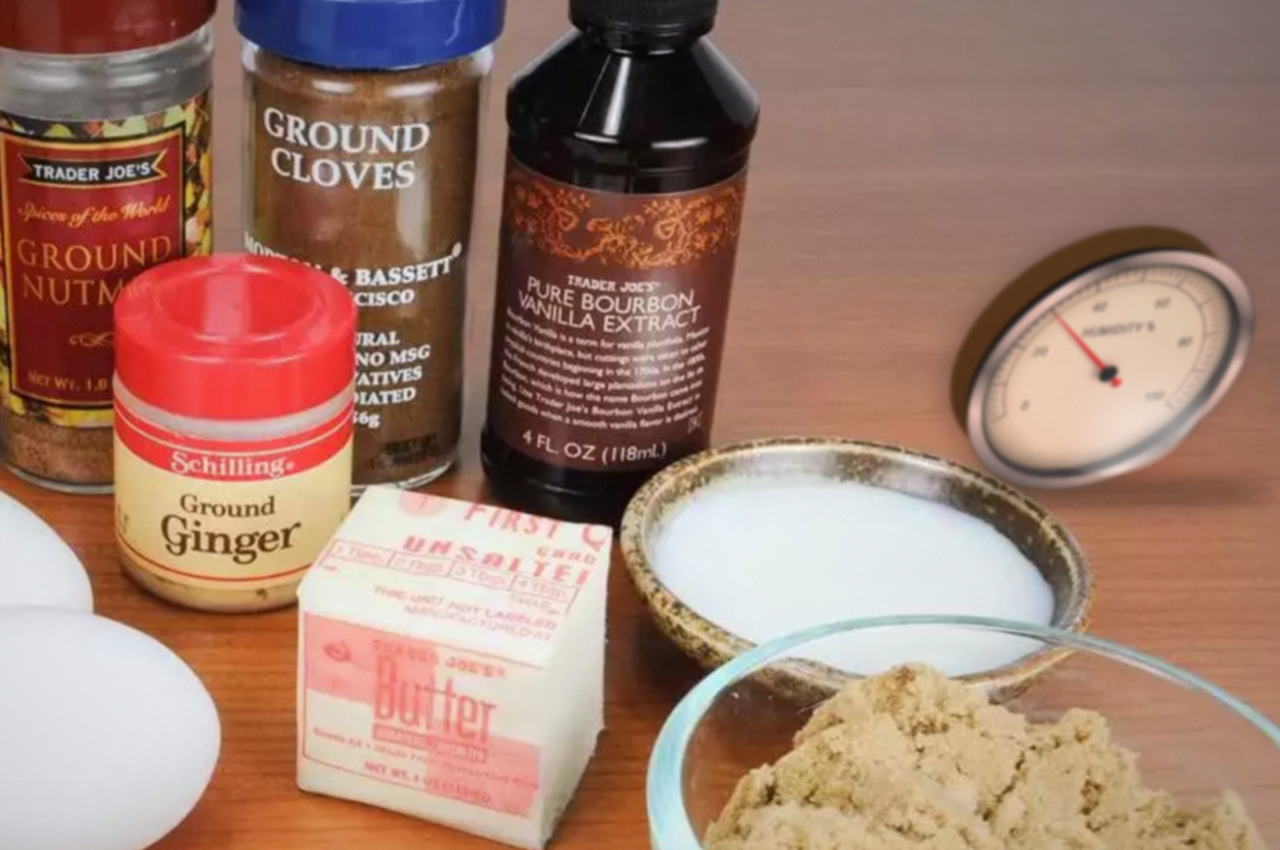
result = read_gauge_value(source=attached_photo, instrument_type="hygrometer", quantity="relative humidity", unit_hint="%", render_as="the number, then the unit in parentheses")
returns 30 (%)
